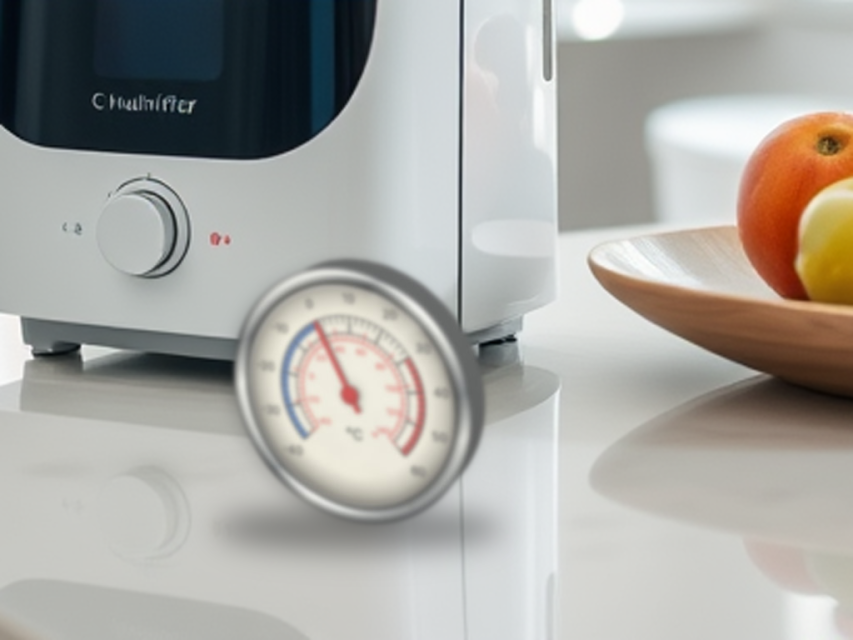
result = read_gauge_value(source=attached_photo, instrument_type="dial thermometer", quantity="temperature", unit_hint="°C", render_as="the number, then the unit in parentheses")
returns 0 (°C)
